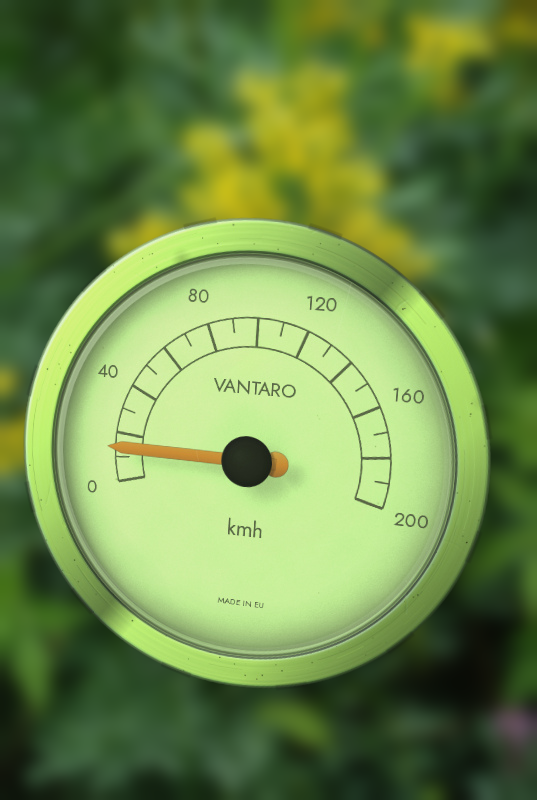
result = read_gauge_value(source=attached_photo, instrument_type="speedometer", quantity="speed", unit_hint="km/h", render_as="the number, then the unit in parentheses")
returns 15 (km/h)
